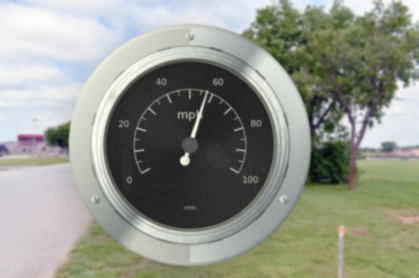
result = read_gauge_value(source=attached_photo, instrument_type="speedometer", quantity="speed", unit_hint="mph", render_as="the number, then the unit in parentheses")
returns 57.5 (mph)
